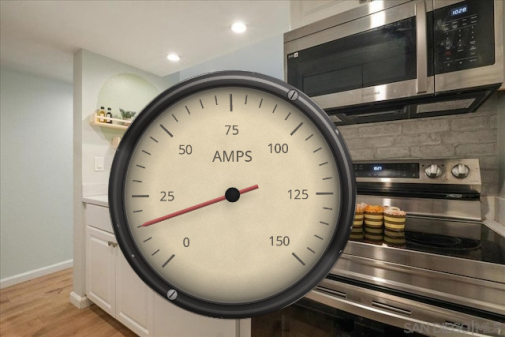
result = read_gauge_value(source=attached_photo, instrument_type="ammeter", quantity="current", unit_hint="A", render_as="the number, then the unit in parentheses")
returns 15 (A)
